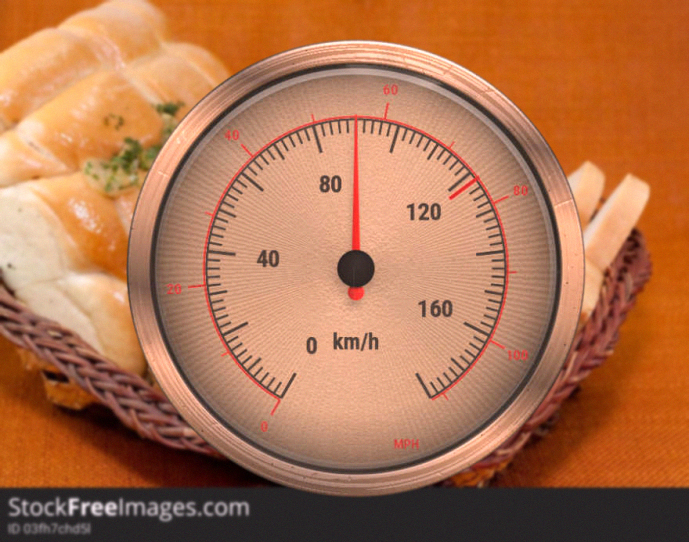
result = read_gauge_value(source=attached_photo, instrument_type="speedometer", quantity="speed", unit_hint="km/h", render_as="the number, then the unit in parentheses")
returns 90 (km/h)
